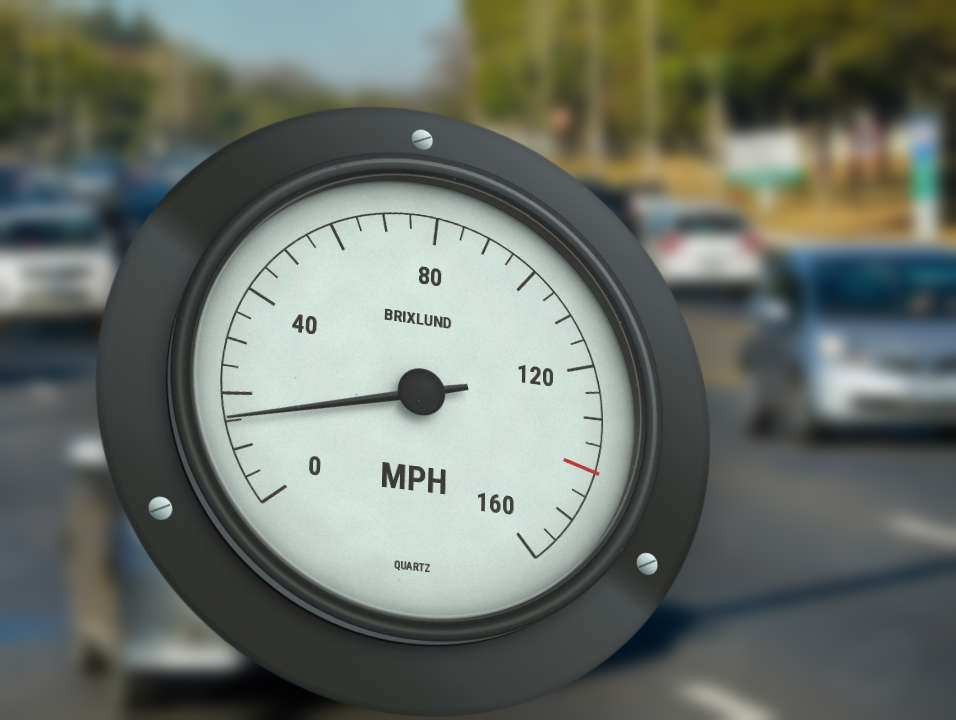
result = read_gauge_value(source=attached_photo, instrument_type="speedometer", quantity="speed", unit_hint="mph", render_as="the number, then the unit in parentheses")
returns 15 (mph)
